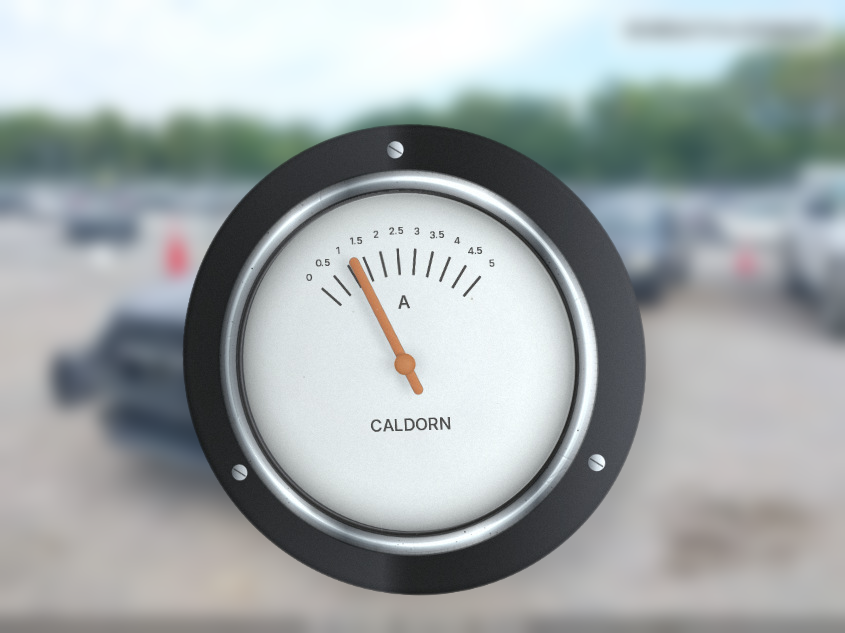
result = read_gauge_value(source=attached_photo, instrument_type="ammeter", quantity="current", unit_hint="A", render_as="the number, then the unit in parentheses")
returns 1.25 (A)
